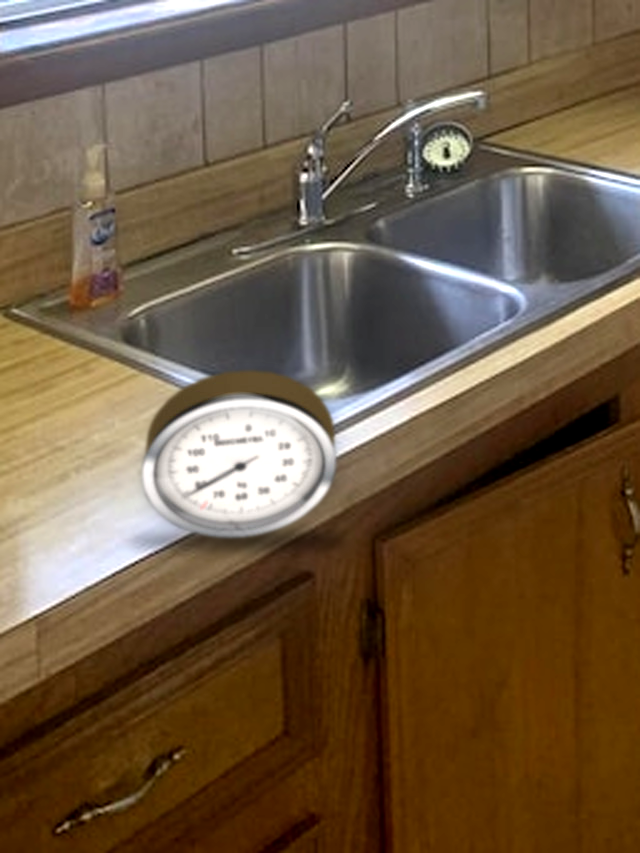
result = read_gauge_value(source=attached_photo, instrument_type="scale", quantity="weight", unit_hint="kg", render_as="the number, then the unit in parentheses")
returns 80 (kg)
